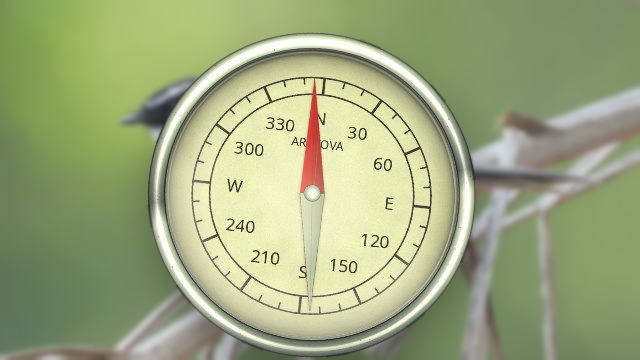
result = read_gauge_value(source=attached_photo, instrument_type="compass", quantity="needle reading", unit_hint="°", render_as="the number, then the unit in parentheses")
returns 355 (°)
